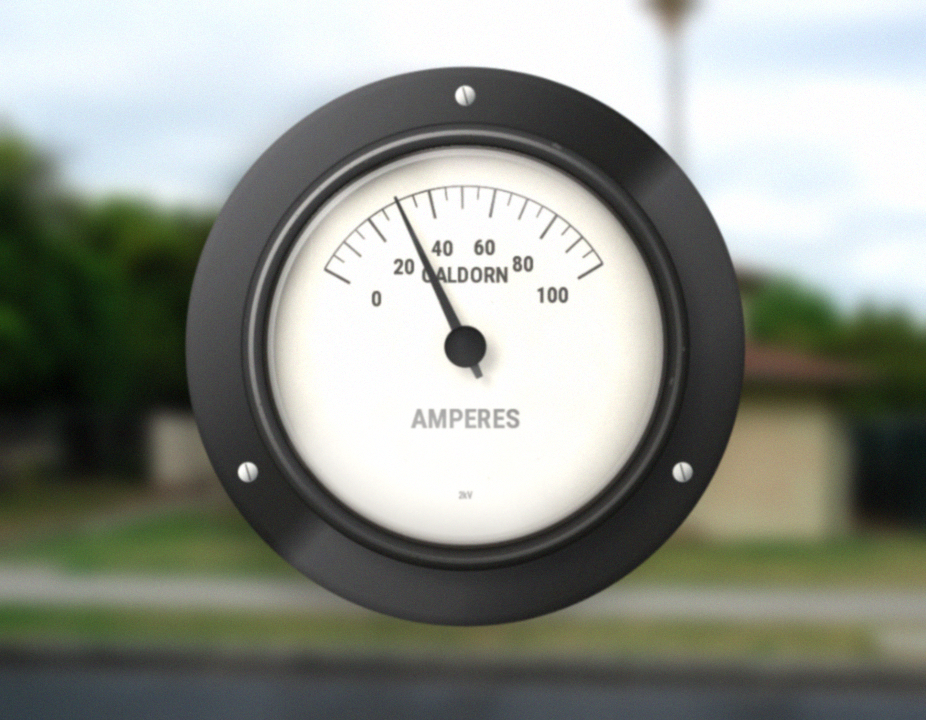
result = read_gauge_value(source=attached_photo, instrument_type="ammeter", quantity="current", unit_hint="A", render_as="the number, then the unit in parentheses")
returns 30 (A)
